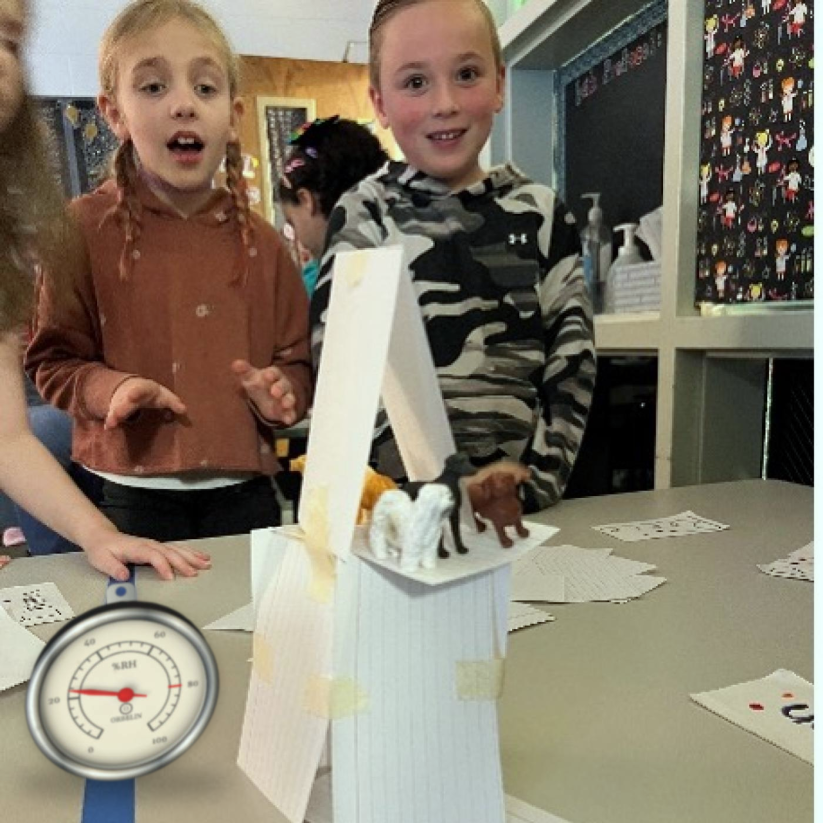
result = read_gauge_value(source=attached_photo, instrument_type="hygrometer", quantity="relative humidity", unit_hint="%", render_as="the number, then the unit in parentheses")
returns 24 (%)
